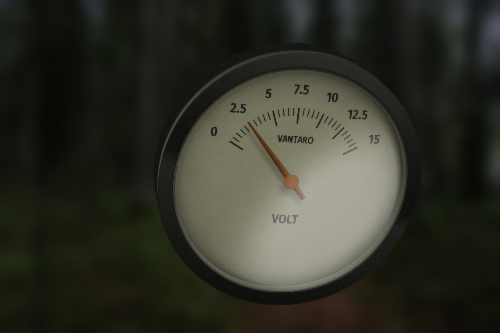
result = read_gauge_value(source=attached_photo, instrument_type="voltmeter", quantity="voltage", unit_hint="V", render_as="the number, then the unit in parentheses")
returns 2.5 (V)
